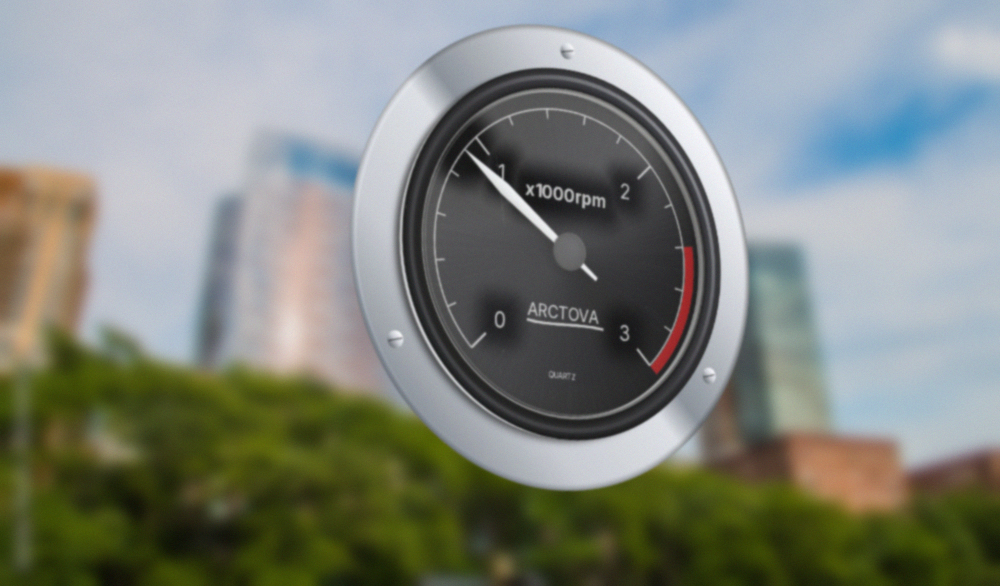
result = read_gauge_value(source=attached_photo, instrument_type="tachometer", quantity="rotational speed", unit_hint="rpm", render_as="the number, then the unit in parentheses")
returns 900 (rpm)
